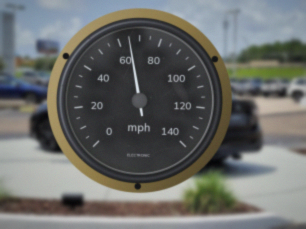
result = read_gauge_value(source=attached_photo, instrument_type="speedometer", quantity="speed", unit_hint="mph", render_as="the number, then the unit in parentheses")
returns 65 (mph)
